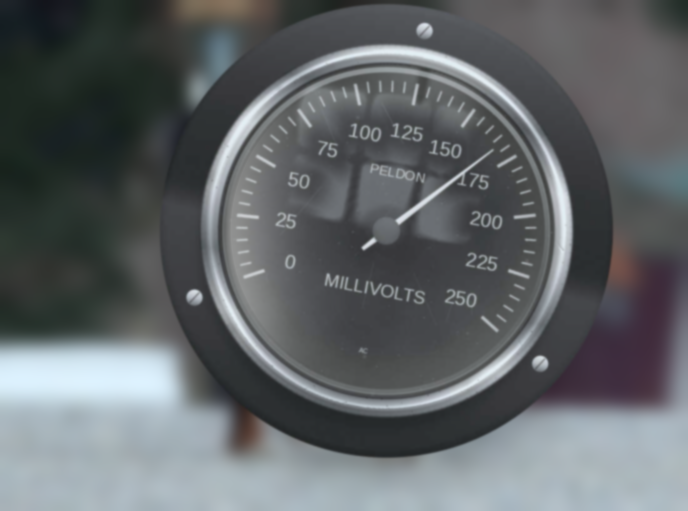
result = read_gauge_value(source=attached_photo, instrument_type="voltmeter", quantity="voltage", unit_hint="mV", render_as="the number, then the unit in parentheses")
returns 167.5 (mV)
